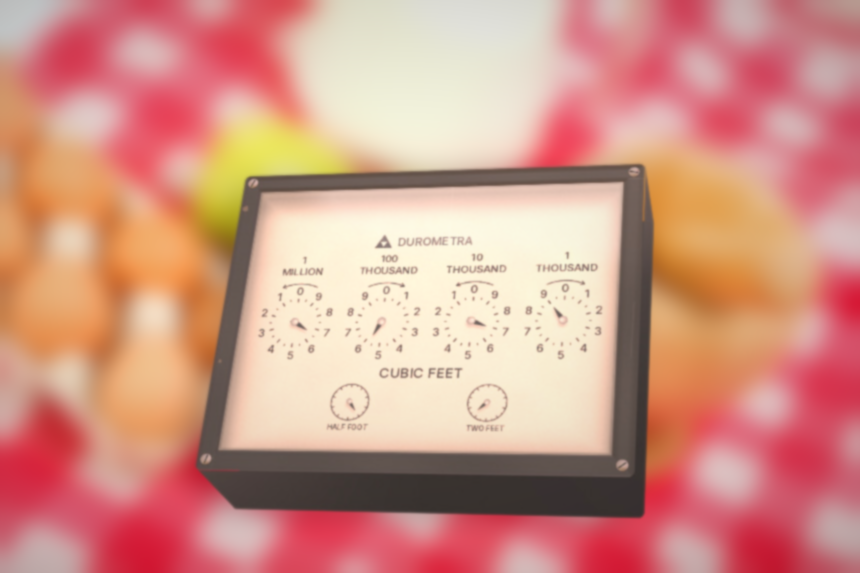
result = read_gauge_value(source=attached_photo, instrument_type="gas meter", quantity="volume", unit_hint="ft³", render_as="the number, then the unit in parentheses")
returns 656900 (ft³)
